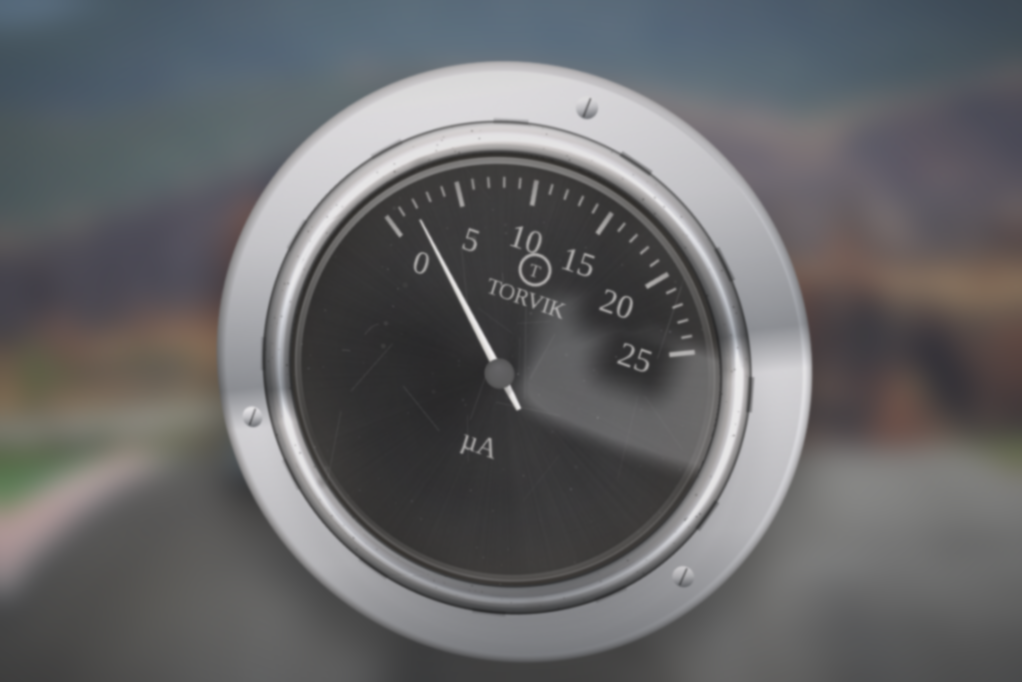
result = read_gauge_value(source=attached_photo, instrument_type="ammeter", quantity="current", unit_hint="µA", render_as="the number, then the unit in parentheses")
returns 2 (µA)
